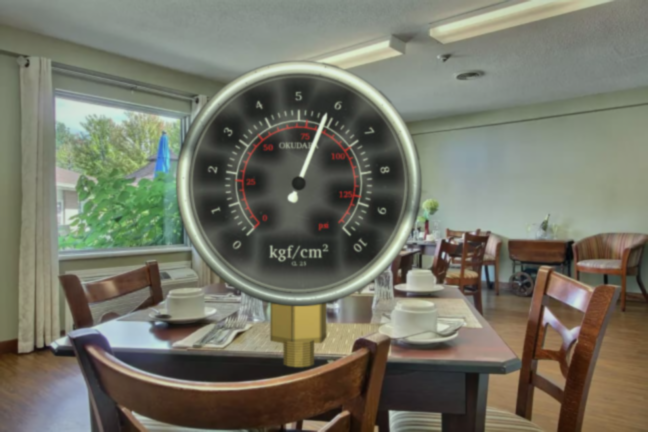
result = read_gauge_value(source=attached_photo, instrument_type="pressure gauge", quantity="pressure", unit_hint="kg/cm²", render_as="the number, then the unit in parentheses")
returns 5.8 (kg/cm²)
